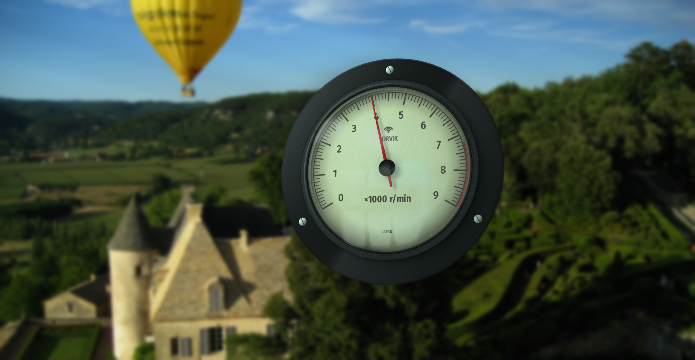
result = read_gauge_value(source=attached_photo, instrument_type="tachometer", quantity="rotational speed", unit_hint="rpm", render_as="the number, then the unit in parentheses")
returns 4000 (rpm)
